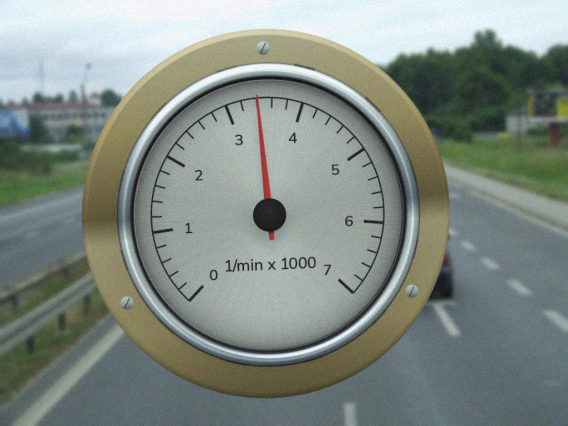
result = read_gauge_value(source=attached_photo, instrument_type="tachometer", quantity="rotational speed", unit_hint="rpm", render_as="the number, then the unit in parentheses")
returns 3400 (rpm)
